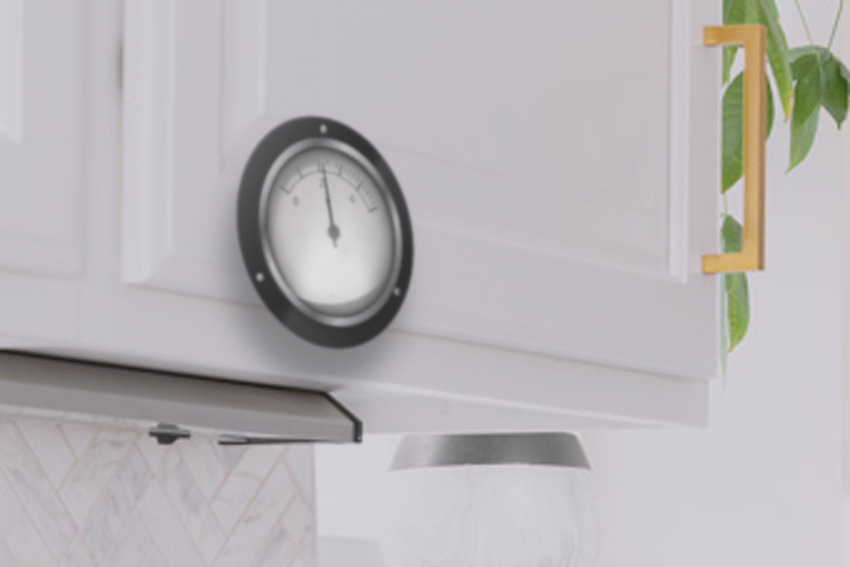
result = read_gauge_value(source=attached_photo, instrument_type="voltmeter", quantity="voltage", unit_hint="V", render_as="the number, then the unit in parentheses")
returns 2 (V)
